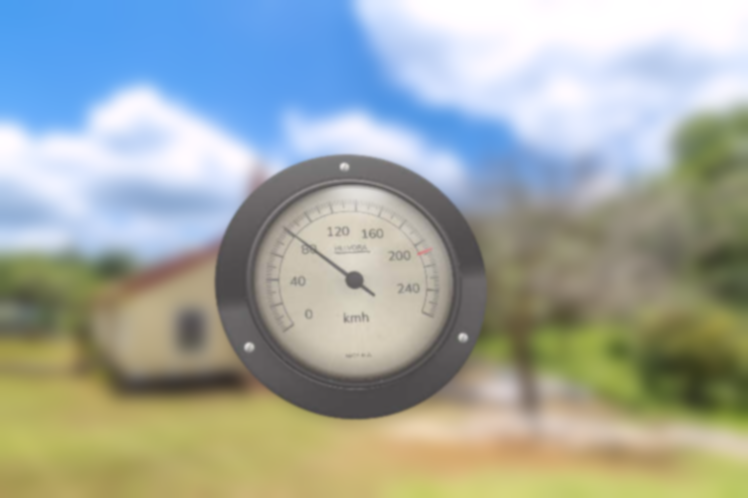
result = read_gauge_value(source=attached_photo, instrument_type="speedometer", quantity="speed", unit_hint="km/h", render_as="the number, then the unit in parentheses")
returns 80 (km/h)
